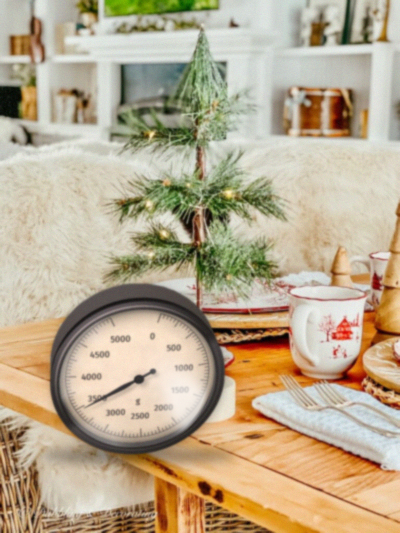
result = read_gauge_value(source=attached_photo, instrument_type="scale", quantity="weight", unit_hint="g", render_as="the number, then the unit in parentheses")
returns 3500 (g)
